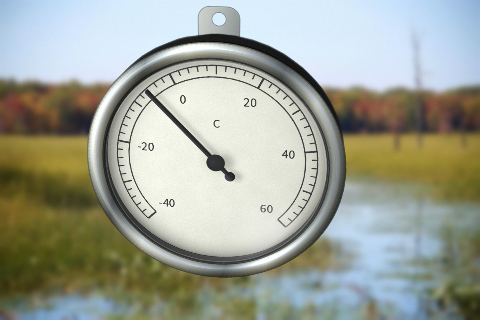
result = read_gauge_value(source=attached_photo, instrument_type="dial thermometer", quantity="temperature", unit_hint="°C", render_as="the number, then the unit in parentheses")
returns -6 (°C)
